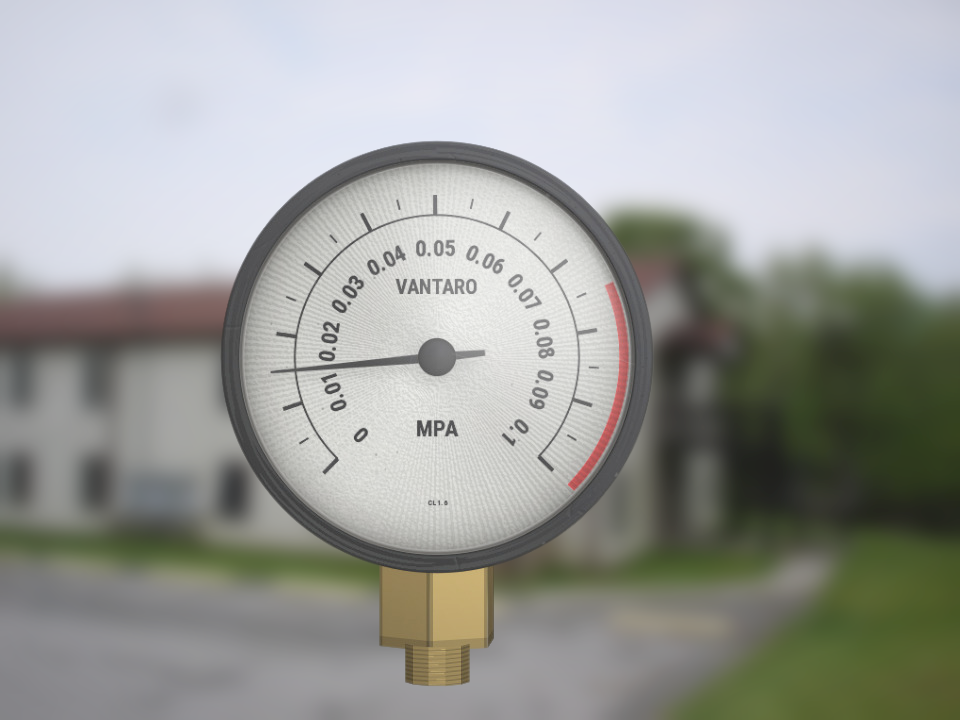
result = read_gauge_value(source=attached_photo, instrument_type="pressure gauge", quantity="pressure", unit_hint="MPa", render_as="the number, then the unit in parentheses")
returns 0.015 (MPa)
